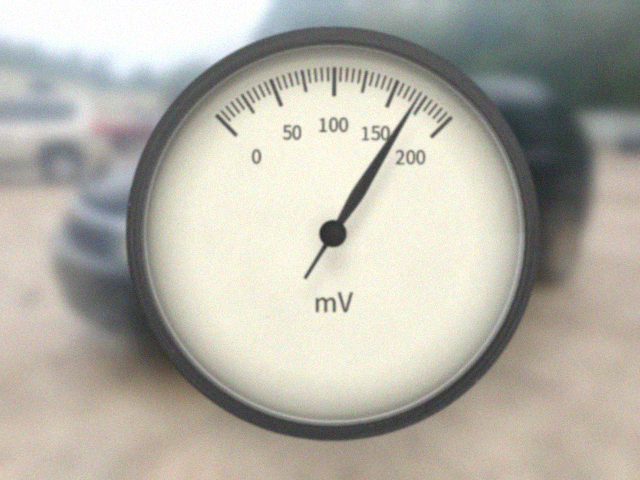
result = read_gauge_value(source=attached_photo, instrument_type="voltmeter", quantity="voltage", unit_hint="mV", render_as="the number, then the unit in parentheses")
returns 170 (mV)
